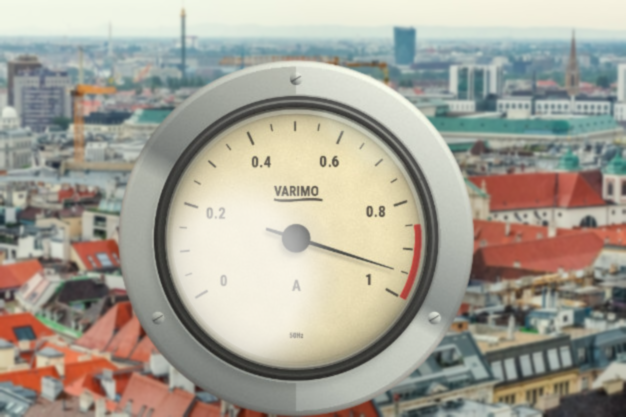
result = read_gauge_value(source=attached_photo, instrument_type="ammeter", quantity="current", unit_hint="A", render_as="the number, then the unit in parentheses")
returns 0.95 (A)
